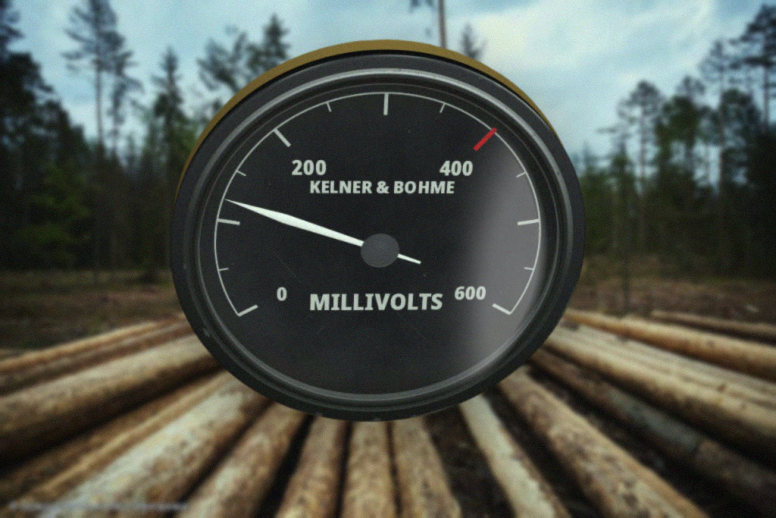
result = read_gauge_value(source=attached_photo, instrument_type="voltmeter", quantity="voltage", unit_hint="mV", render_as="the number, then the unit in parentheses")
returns 125 (mV)
